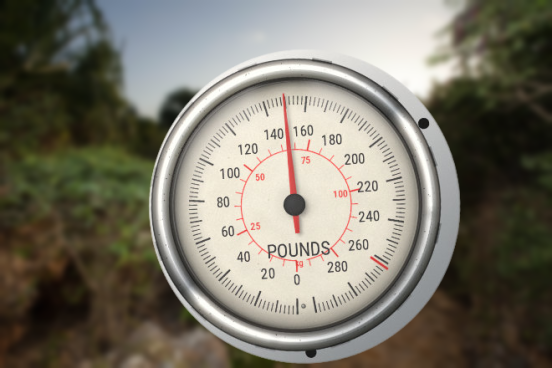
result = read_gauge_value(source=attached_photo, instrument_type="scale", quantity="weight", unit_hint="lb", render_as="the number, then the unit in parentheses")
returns 150 (lb)
